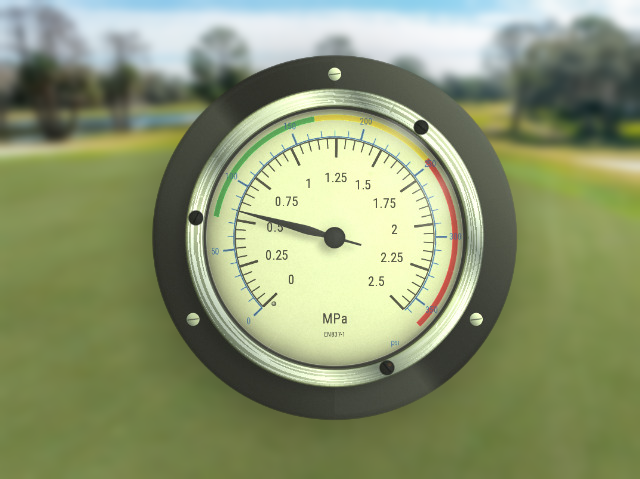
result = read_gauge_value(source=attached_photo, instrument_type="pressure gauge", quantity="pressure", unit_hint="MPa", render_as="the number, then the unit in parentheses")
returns 0.55 (MPa)
